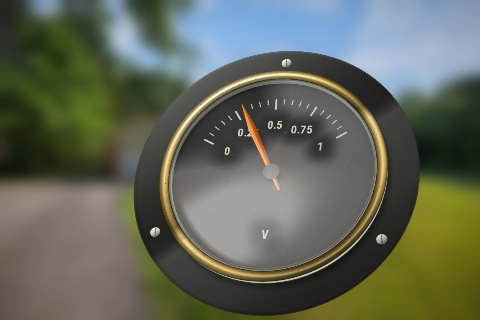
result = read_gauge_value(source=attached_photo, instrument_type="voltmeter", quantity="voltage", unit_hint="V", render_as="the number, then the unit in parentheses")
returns 0.3 (V)
